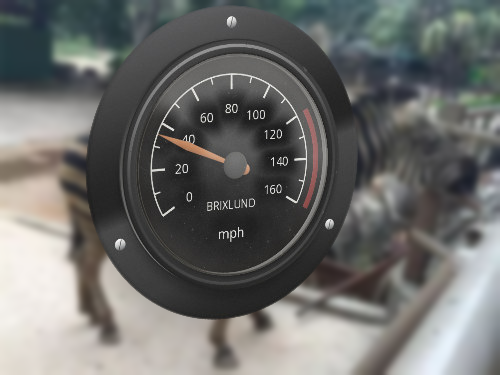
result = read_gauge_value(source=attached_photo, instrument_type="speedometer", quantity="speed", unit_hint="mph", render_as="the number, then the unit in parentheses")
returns 35 (mph)
